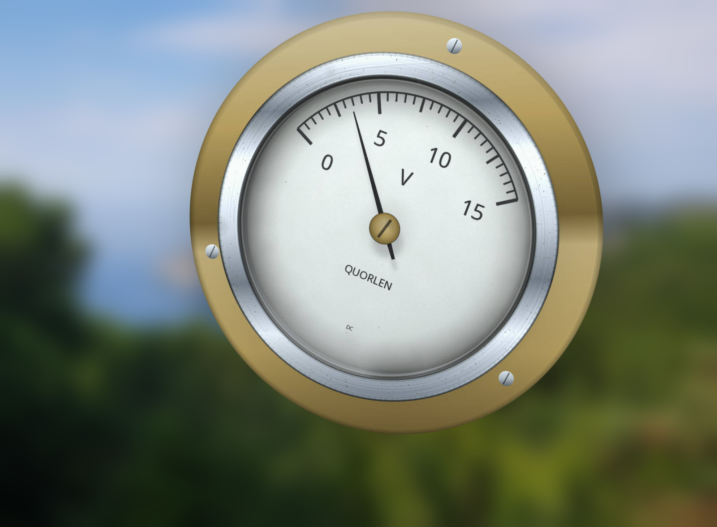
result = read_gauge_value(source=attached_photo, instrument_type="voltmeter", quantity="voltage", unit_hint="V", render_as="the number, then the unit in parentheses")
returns 3.5 (V)
